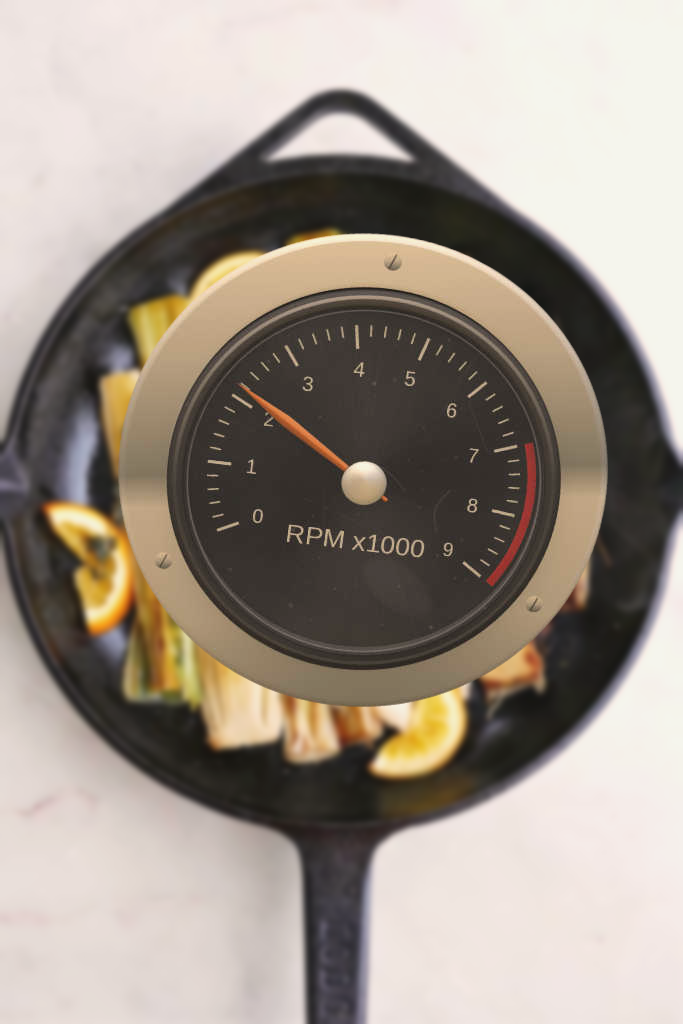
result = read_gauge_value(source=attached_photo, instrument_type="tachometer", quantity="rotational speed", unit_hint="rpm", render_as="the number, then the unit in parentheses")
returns 2200 (rpm)
